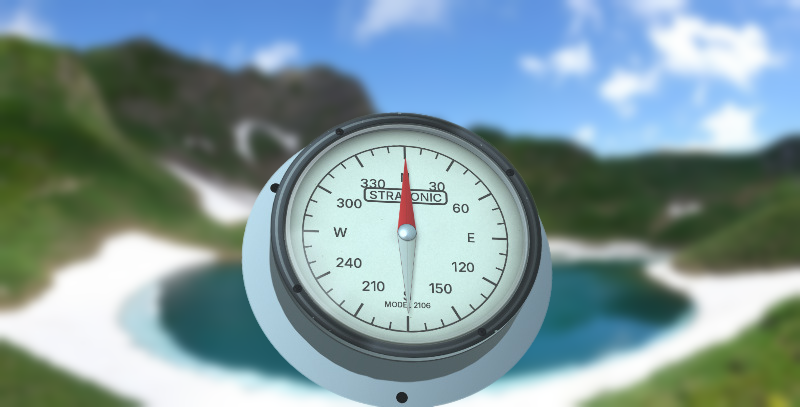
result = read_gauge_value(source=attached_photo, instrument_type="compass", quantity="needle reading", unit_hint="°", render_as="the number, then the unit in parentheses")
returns 0 (°)
